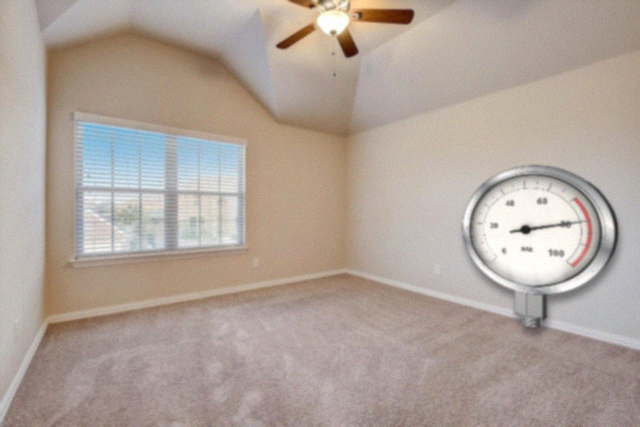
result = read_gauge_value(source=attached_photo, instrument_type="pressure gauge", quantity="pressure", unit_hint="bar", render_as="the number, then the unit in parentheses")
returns 80 (bar)
